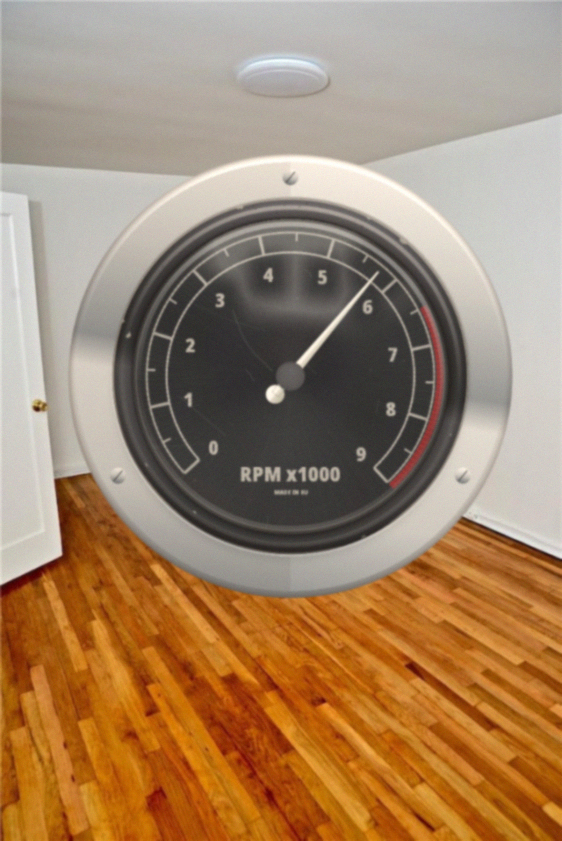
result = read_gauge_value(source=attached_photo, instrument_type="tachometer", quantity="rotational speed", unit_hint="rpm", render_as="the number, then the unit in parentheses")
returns 5750 (rpm)
